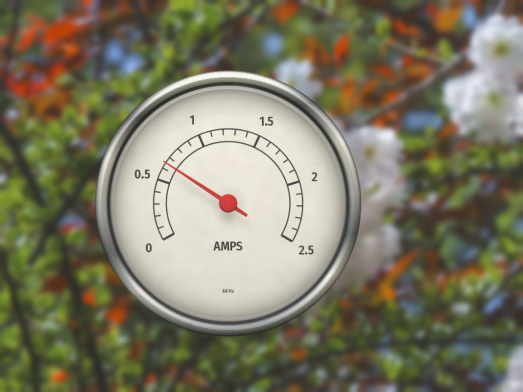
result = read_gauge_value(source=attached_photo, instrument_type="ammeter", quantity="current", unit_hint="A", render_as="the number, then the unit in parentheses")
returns 0.65 (A)
